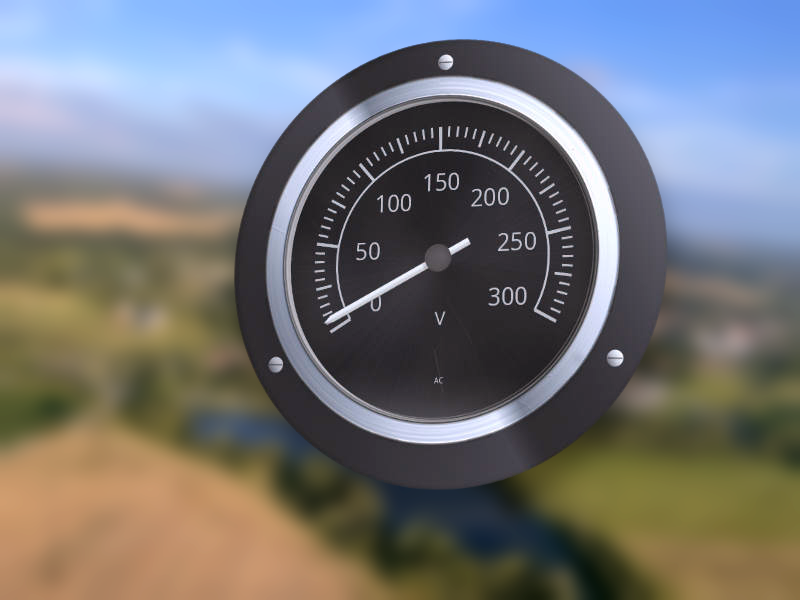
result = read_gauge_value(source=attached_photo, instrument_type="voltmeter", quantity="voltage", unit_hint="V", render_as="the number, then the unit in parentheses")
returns 5 (V)
